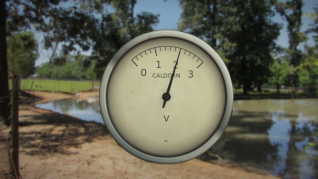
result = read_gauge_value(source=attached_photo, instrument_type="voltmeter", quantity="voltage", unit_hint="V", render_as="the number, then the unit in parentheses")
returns 2 (V)
